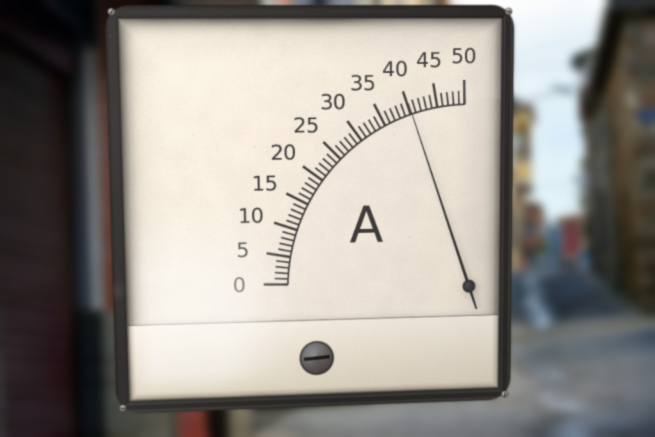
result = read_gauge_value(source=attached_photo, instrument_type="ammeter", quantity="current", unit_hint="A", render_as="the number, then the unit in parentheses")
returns 40 (A)
